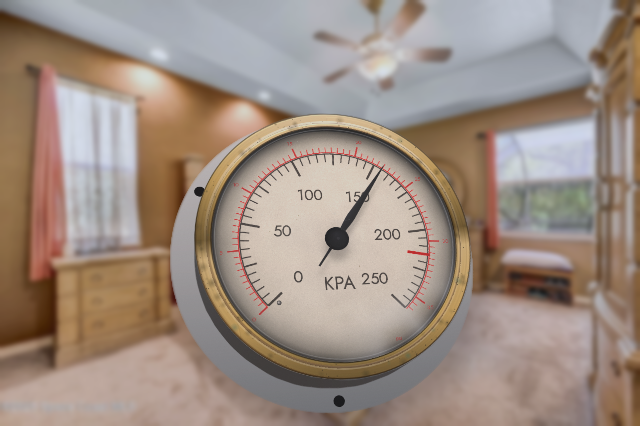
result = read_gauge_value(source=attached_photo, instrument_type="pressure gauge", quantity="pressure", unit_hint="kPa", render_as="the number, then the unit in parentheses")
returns 155 (kPa)
